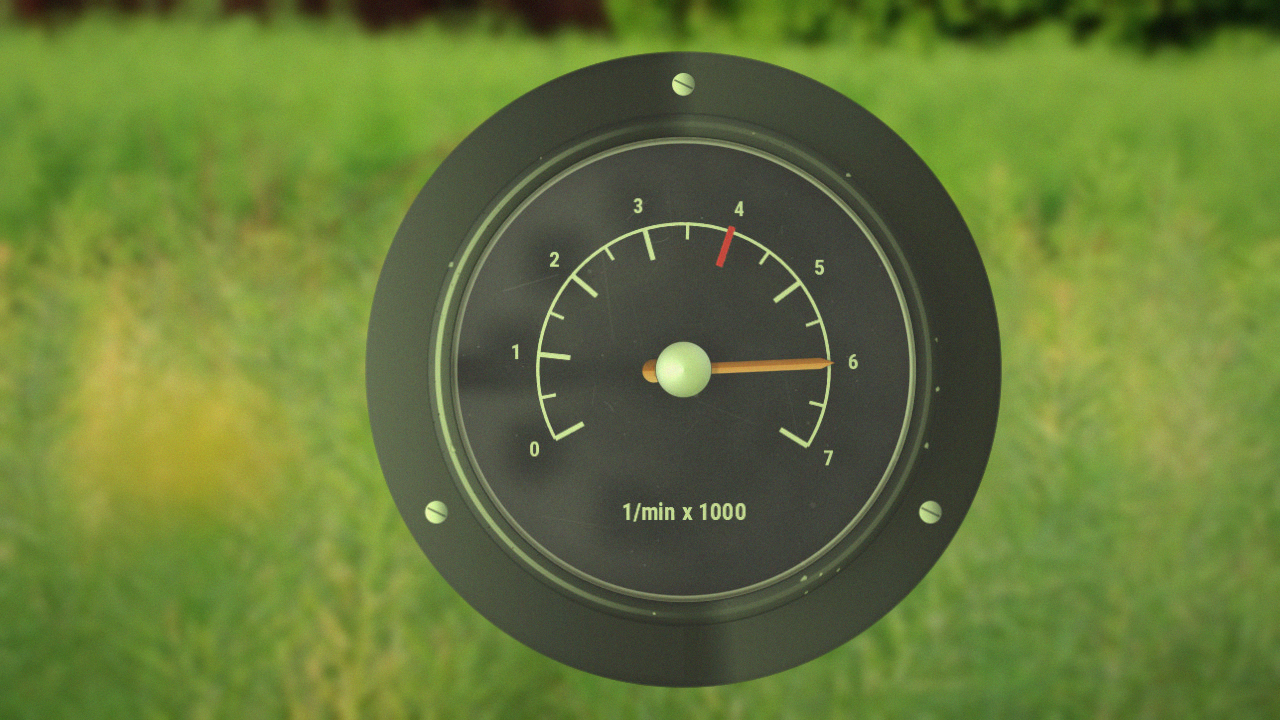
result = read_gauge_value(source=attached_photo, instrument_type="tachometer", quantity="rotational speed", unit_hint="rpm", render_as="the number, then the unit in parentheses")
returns 6000 (rpm)
